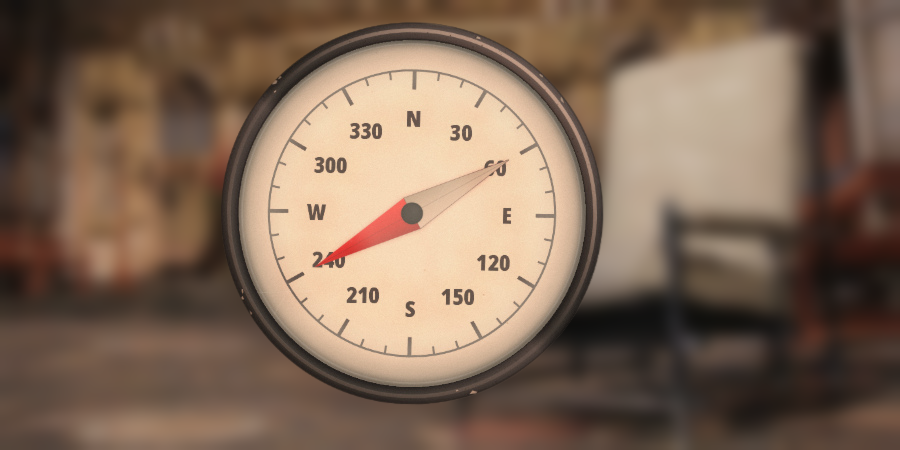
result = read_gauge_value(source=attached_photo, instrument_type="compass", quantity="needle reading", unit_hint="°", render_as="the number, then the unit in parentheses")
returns 240 (°)
